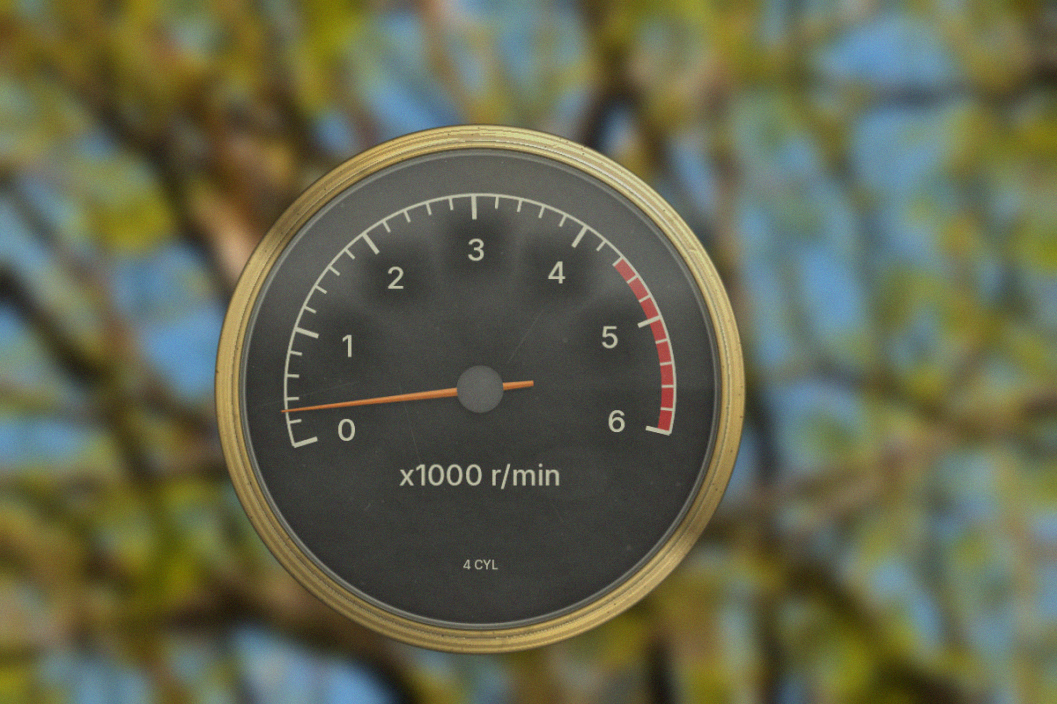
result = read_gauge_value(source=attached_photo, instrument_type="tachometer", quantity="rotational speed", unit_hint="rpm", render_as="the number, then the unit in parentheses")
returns 300 (rpm)
